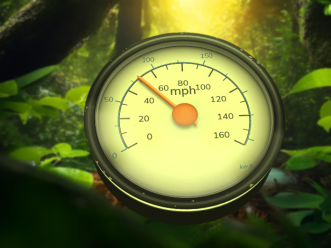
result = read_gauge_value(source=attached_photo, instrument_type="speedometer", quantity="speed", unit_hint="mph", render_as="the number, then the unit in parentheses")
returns 50 (mph)
